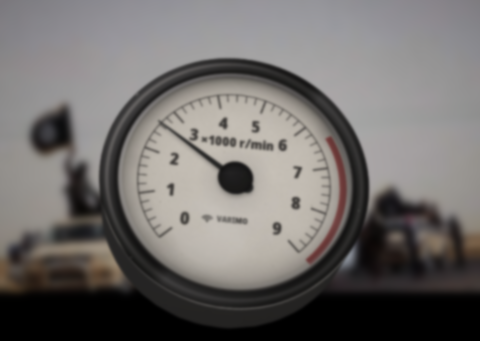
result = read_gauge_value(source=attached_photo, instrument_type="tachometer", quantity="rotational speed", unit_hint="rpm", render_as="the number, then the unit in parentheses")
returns 2600 (rpm)
